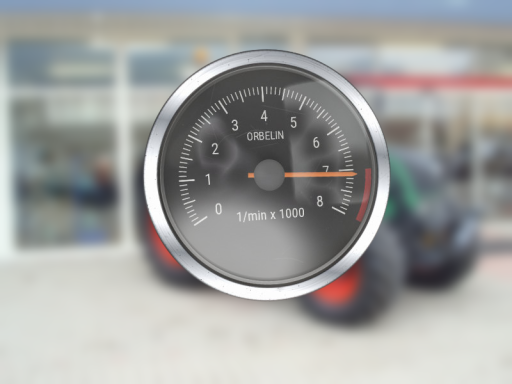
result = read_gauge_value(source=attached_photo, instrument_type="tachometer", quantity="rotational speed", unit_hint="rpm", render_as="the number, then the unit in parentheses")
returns 7100 (rpm)
